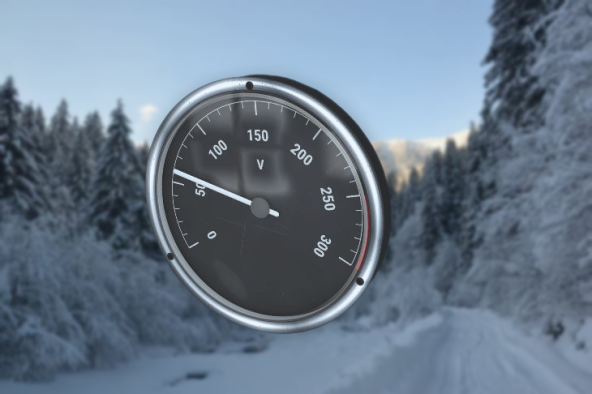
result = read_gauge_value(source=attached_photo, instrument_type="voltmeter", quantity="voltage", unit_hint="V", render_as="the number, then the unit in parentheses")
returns 60 (V)
